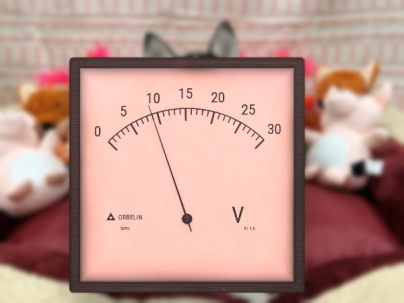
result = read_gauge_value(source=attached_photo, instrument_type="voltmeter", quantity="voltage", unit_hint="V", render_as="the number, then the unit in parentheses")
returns 9 (V)
